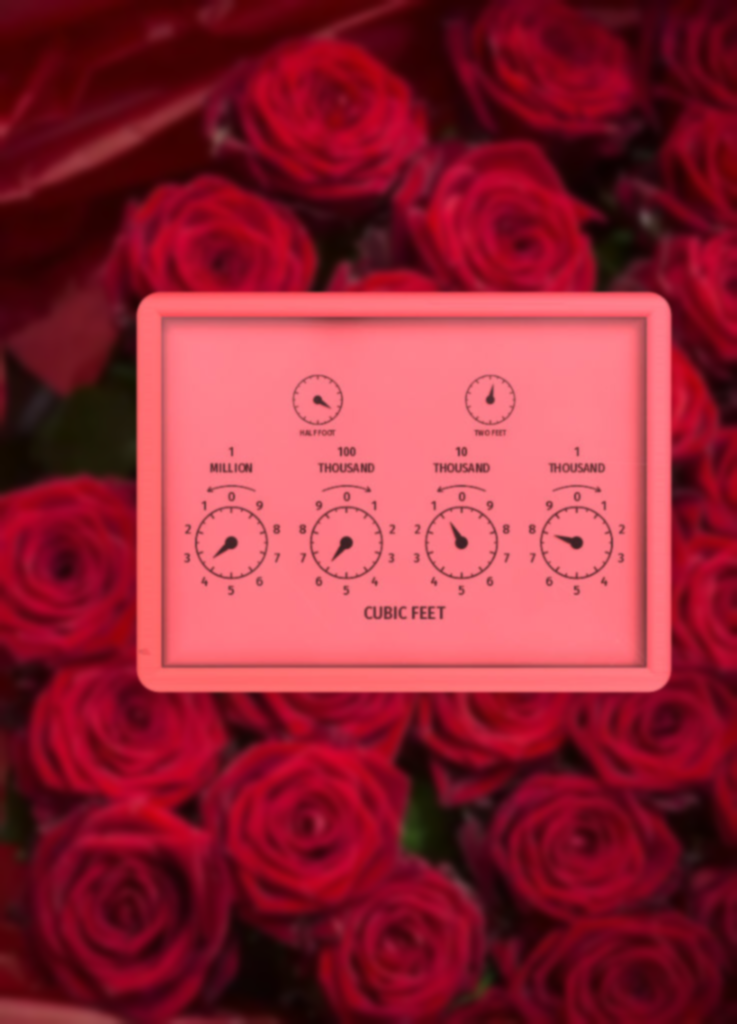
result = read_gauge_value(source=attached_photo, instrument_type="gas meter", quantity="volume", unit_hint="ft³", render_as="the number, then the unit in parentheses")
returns 360800 (ft³)
